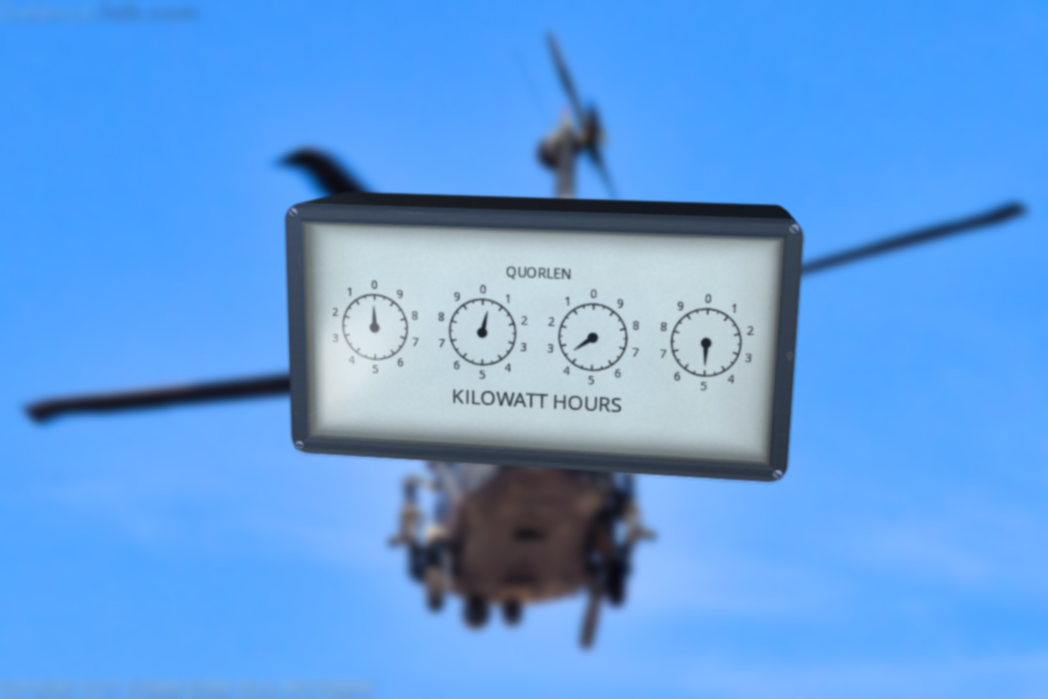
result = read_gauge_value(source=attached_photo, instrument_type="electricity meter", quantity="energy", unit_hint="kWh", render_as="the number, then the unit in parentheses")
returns 35 (kWh)
